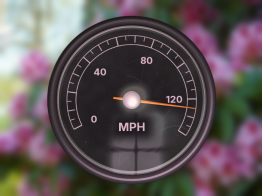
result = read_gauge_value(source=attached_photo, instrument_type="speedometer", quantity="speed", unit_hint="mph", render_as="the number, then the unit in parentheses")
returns 125 (mph)
